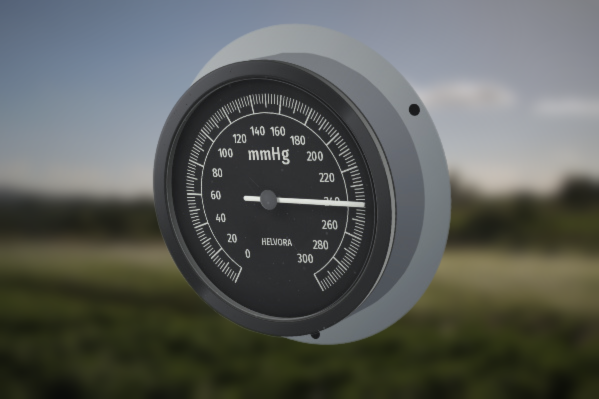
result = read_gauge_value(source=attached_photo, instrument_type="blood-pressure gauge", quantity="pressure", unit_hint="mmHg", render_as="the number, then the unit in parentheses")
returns 240 (mmHg)
